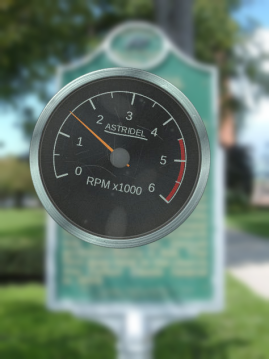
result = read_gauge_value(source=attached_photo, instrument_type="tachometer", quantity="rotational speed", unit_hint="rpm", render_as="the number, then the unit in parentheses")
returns 1500 (rpm)
